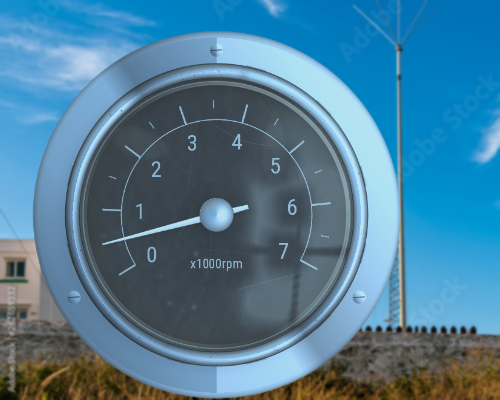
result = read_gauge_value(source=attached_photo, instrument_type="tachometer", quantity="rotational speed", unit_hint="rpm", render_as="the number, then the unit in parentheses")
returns 500 (rpm)
